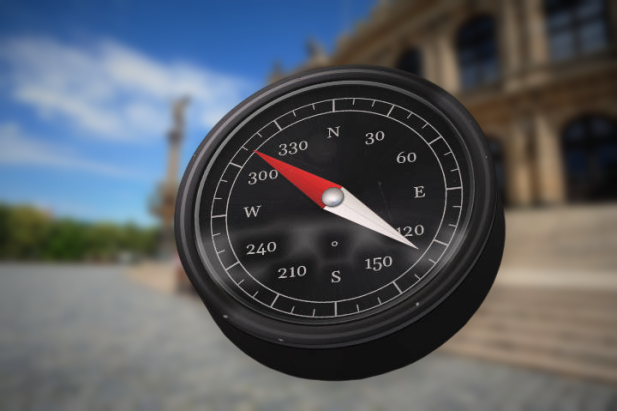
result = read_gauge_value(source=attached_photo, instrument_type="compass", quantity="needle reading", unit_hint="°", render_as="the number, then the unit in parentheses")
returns 310 (°)
